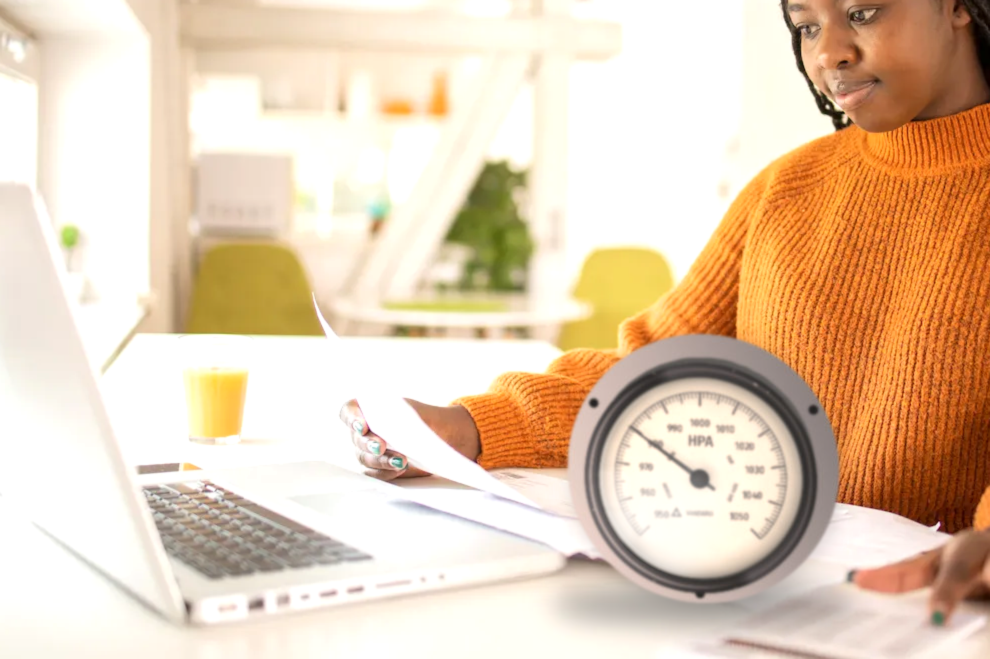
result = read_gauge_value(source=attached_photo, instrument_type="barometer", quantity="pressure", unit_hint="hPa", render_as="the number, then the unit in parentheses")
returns 980 (hPa)
